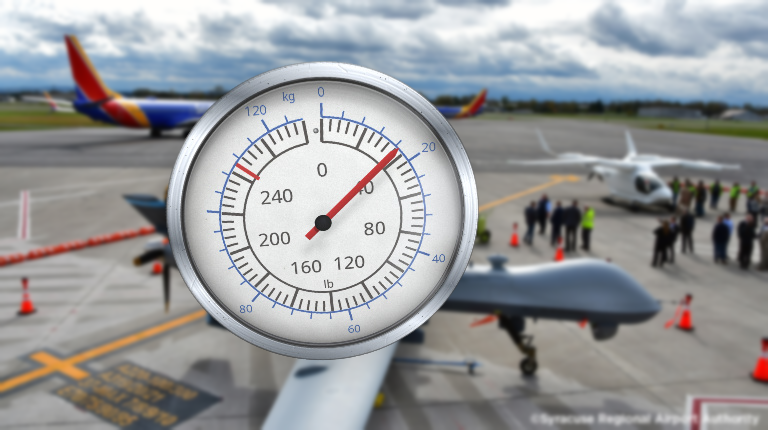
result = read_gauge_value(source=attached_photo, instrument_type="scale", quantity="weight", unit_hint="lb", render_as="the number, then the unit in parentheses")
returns 36 (lb)
